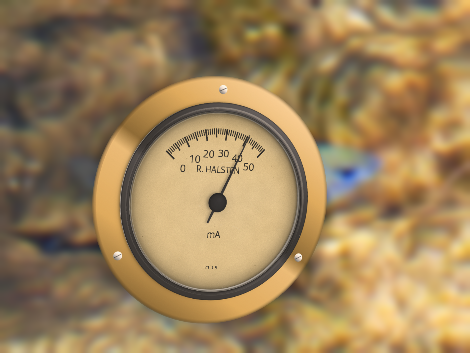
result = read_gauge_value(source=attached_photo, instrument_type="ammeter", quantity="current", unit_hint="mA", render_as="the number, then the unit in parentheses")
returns 40 (mA)
